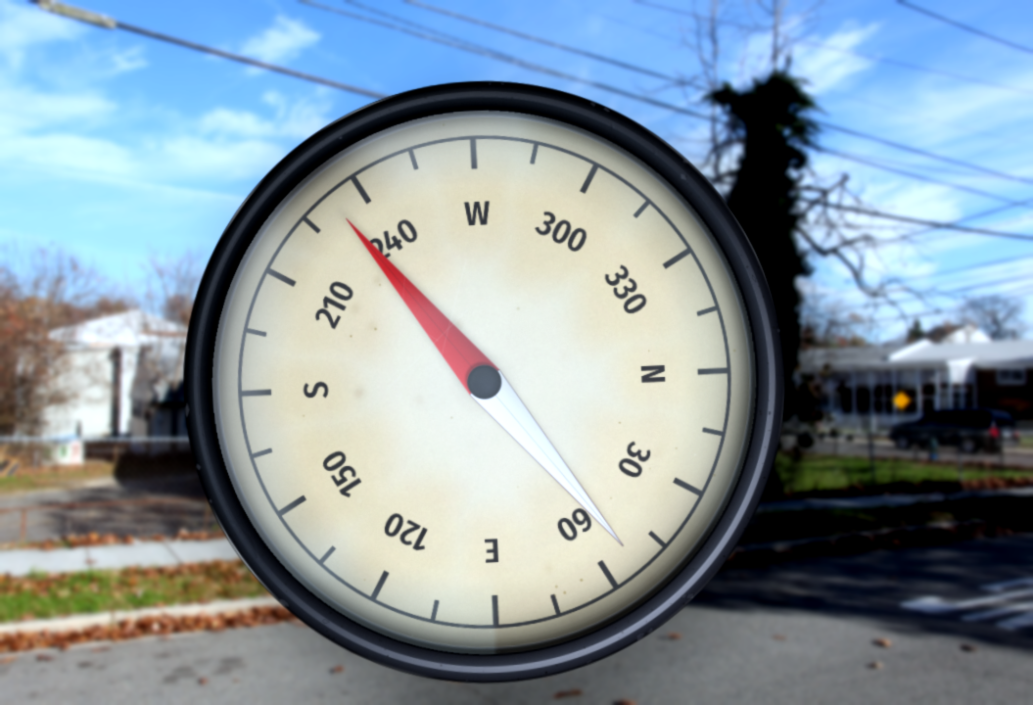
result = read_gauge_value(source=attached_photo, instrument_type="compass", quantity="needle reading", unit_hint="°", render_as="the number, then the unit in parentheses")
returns 232.5 (°)
